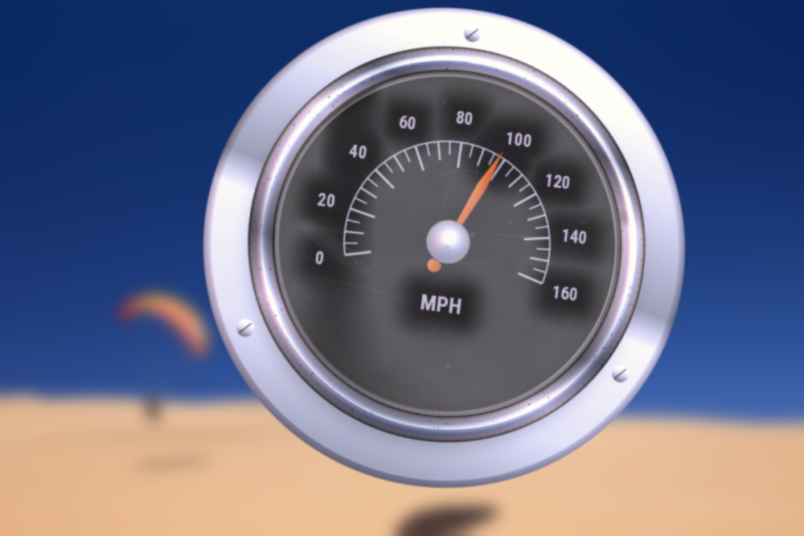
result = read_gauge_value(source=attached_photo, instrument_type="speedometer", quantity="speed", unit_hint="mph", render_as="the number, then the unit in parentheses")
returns 97.5 (mph)
